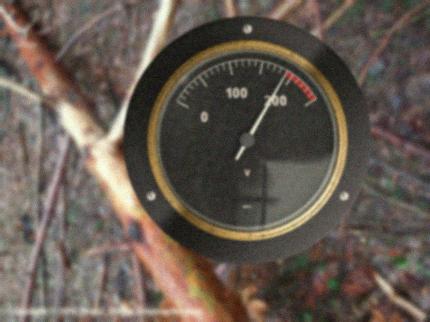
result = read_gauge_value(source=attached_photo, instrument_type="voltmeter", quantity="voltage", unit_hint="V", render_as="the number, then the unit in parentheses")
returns 190 (V)
